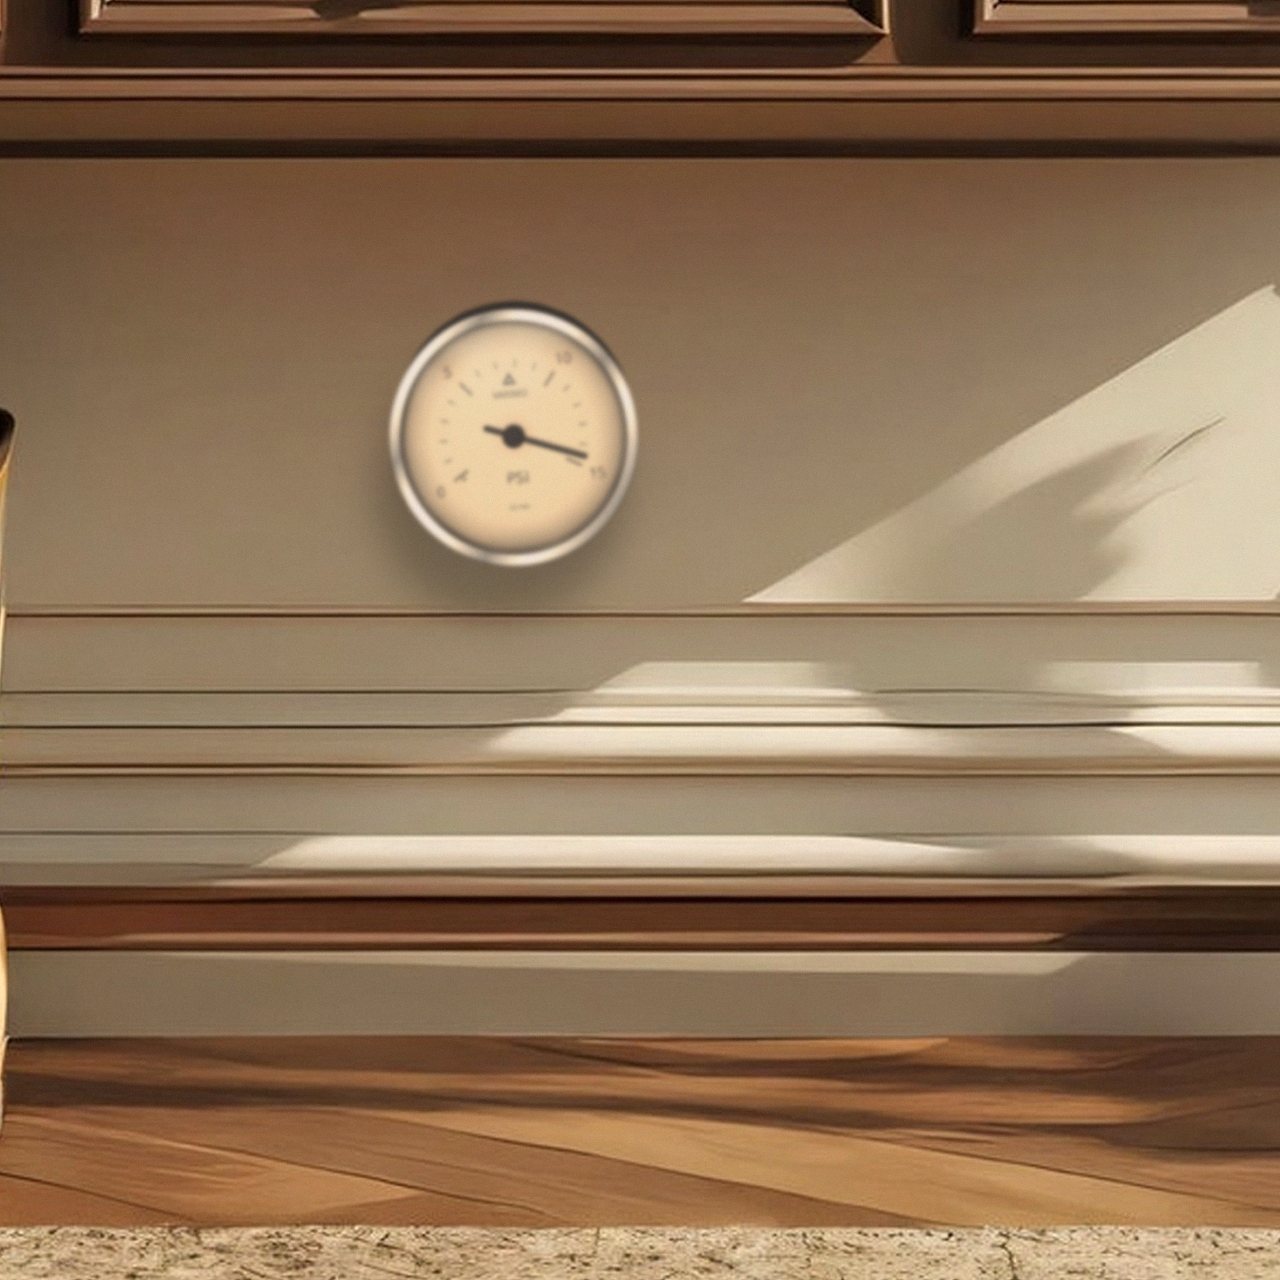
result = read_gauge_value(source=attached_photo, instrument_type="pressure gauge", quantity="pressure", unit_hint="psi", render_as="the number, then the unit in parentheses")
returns 14.5 (psi)
